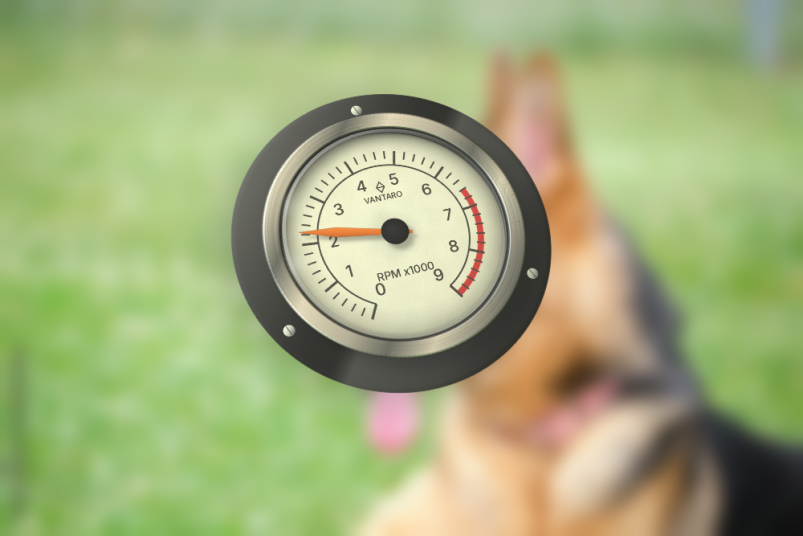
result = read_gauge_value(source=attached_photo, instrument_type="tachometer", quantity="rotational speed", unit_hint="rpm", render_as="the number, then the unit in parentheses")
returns 2200 (rpm)
